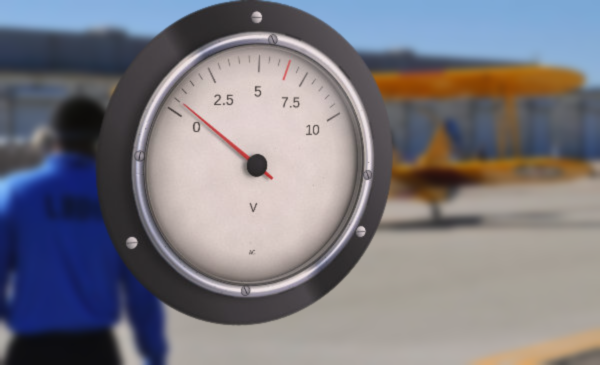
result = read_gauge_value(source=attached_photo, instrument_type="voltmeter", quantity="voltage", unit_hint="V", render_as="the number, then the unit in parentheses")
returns 0.5 (V)
